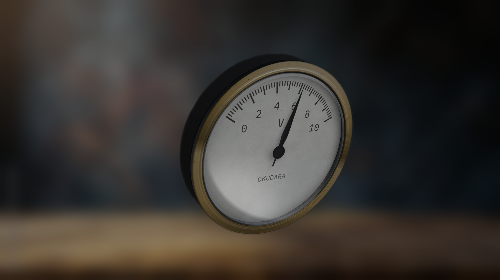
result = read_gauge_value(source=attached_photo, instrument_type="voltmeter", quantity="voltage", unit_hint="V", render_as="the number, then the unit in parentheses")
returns 6 (V)
